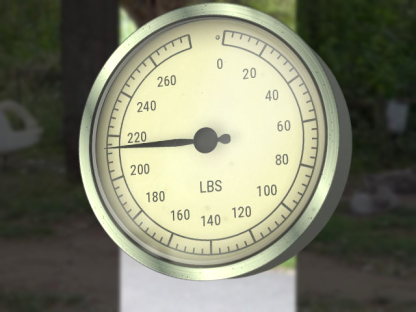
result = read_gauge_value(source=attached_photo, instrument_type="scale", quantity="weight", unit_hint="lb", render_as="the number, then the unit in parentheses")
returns 214 (lb)
